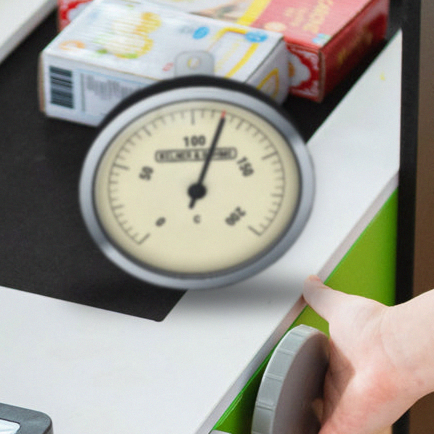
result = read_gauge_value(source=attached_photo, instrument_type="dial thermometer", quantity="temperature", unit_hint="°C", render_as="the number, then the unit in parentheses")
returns 115 (°C)
